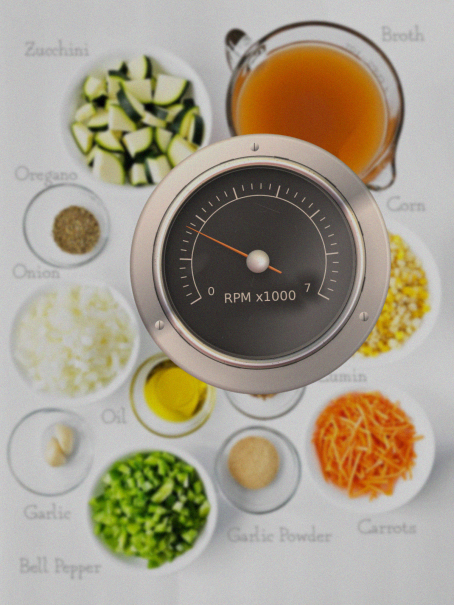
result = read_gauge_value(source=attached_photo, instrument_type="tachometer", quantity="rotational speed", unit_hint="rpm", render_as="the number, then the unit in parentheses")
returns 1700 (rpm)
